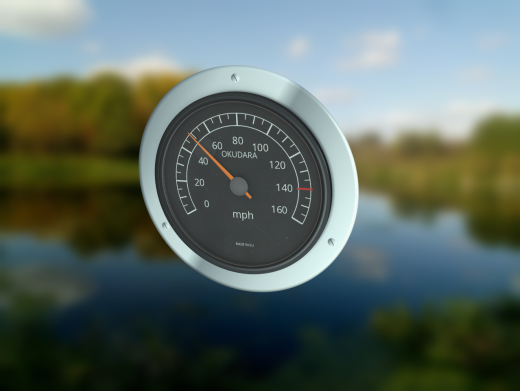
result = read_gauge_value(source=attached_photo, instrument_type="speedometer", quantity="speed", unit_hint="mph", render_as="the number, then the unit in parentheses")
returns 50 (mph)
